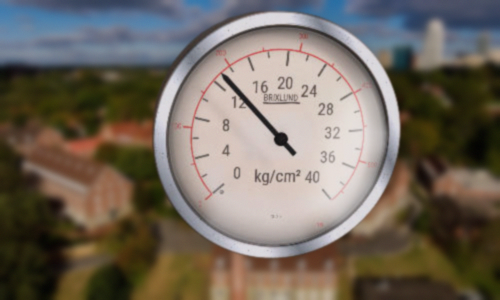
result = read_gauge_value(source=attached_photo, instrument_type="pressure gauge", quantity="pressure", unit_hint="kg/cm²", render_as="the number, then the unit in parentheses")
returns 13 (kg/cm²)
